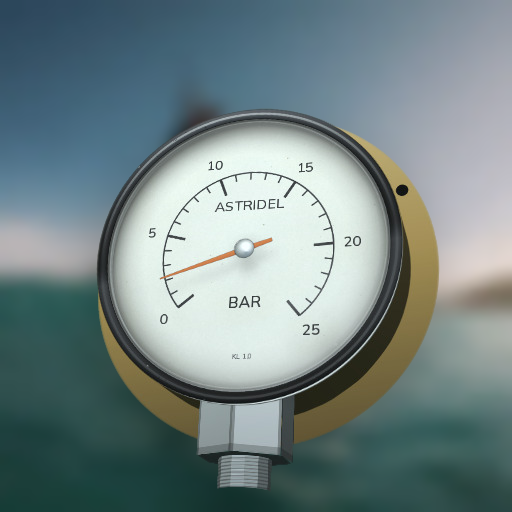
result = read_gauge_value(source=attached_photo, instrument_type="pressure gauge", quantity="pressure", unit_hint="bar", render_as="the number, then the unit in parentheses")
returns 2 (bar)
